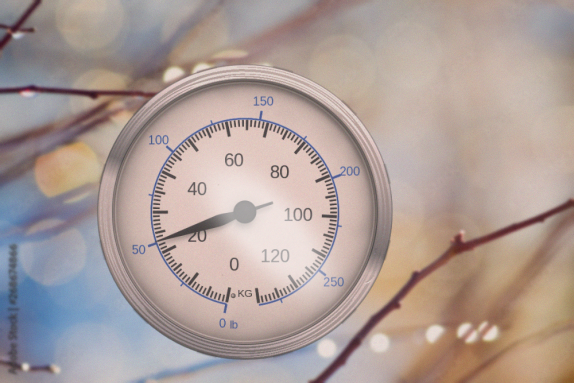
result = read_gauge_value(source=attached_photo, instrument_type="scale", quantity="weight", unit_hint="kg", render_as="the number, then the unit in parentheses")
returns 23 (kg)
